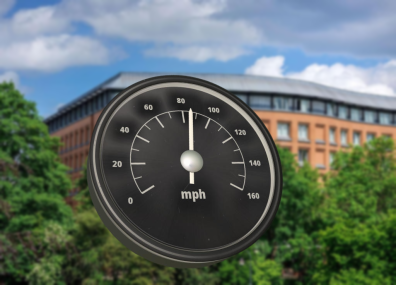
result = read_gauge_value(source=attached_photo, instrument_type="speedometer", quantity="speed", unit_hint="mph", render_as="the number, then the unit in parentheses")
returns 85 (mph)
